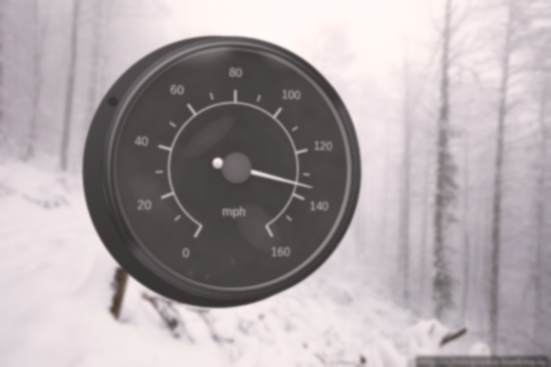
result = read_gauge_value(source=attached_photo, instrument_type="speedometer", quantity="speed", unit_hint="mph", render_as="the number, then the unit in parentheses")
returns 135 (mph)
